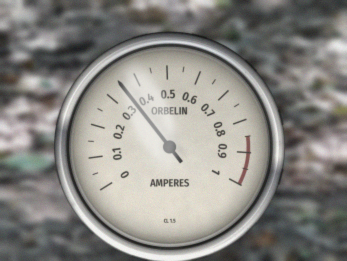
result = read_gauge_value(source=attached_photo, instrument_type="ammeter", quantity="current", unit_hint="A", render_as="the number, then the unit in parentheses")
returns 0.35 (A)
